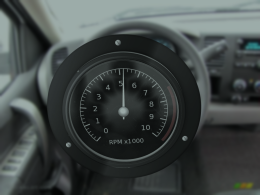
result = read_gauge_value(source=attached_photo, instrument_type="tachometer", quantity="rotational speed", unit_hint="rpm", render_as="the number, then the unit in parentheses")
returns 5200 (rpm)
